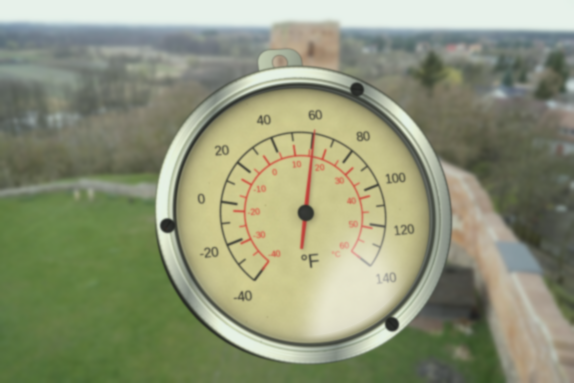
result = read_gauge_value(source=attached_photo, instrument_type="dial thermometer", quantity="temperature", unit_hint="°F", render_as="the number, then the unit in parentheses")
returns 60 (°F)
